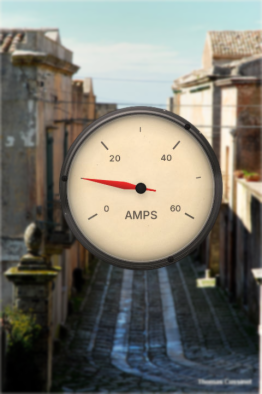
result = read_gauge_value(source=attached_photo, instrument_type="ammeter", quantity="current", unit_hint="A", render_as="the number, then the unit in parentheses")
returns 10 (A)
